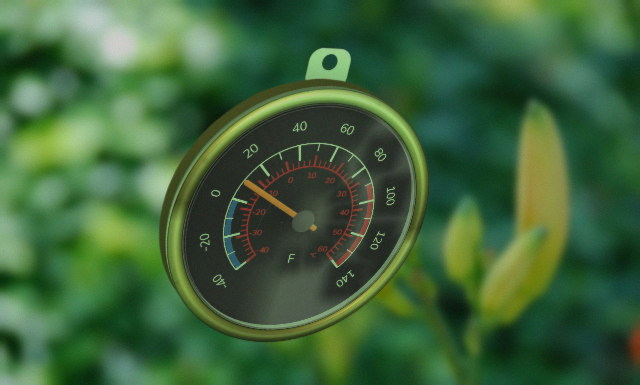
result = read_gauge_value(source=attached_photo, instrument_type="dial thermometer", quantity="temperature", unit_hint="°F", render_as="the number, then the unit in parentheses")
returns 10 (°F)
